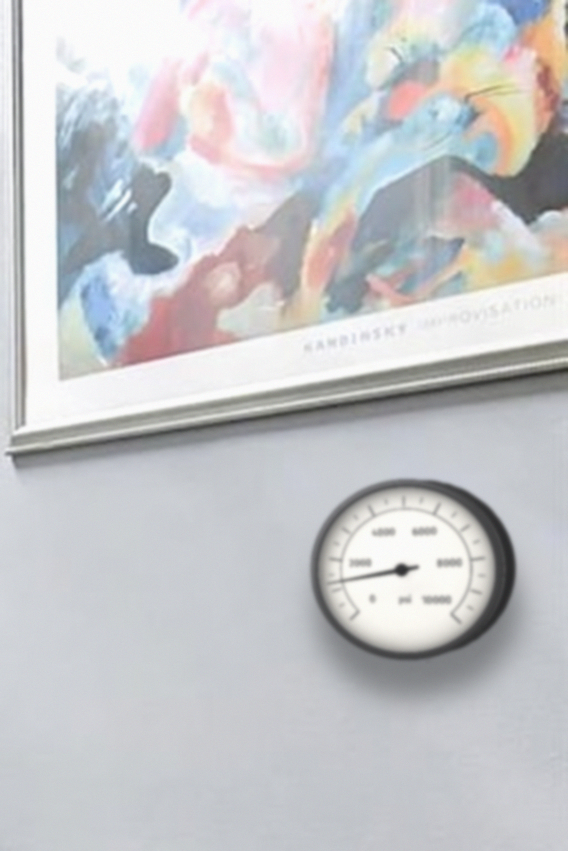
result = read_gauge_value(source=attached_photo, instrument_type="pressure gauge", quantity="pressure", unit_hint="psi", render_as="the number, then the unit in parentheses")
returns 1250 (psi)
